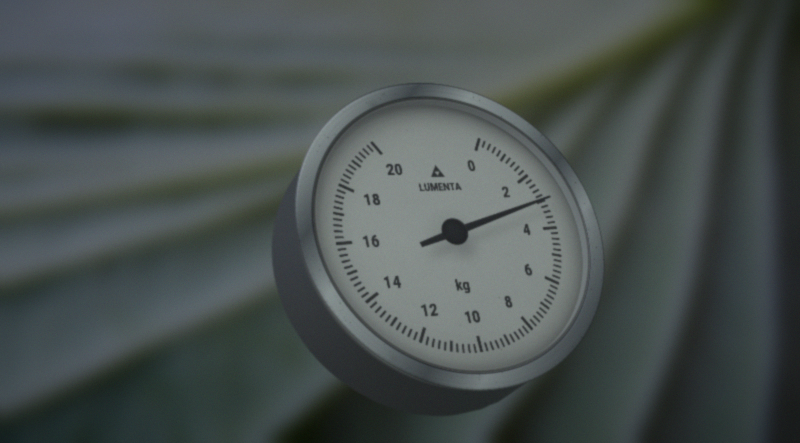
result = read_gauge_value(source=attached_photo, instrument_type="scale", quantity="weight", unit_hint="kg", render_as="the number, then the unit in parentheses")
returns 3 (kg)
